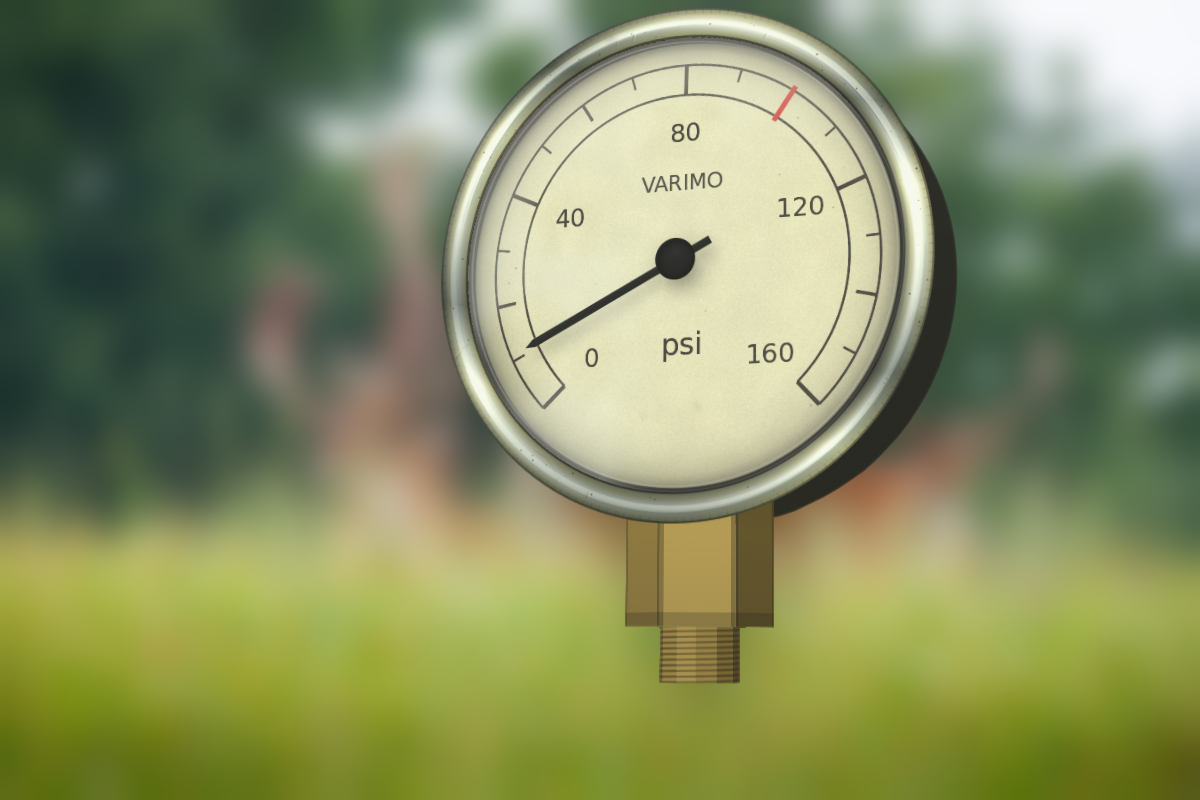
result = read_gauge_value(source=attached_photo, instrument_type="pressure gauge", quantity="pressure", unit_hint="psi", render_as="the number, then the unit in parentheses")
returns 10 (psi)
